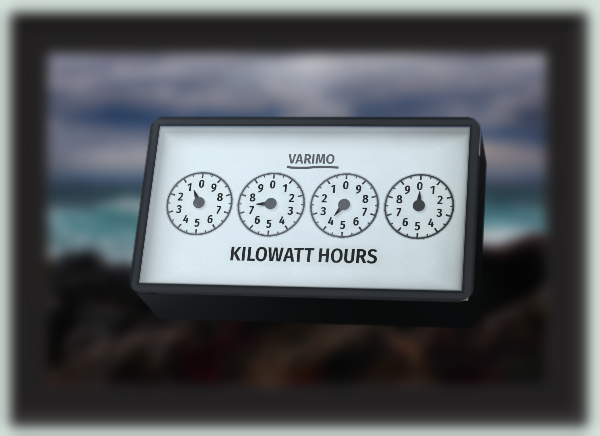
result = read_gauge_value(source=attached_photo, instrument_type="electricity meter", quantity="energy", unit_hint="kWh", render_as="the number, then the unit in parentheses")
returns 740 (kWh)
